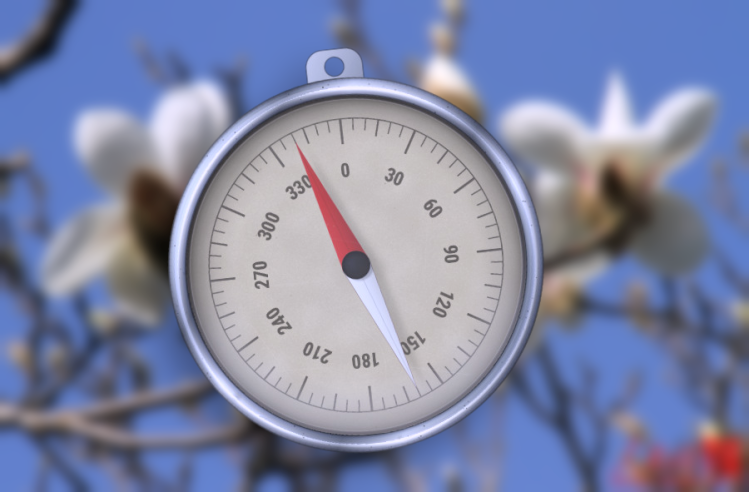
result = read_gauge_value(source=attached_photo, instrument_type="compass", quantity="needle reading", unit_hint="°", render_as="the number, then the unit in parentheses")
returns 340 (°)
